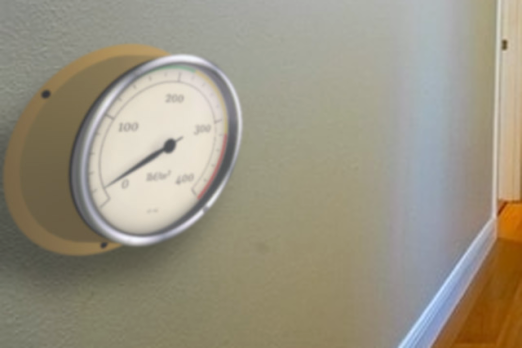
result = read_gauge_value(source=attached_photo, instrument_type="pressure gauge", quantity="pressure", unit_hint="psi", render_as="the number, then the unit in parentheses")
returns 20 (psi)
